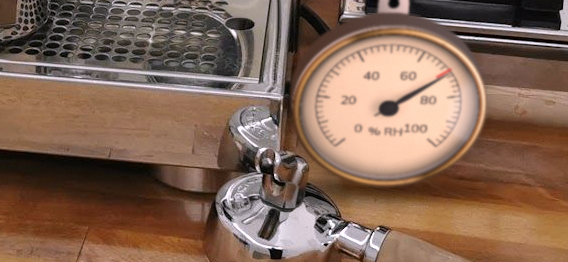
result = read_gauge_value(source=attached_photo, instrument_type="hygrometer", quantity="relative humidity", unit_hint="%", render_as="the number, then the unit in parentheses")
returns 70 (%)
